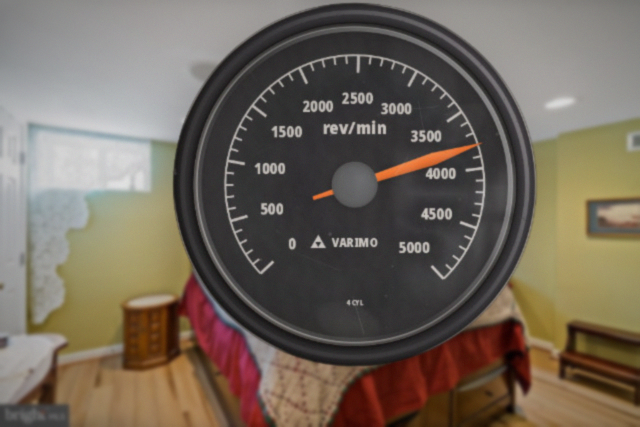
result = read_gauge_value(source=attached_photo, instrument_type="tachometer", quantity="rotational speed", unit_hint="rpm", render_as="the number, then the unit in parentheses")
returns 3800 (rpm)
